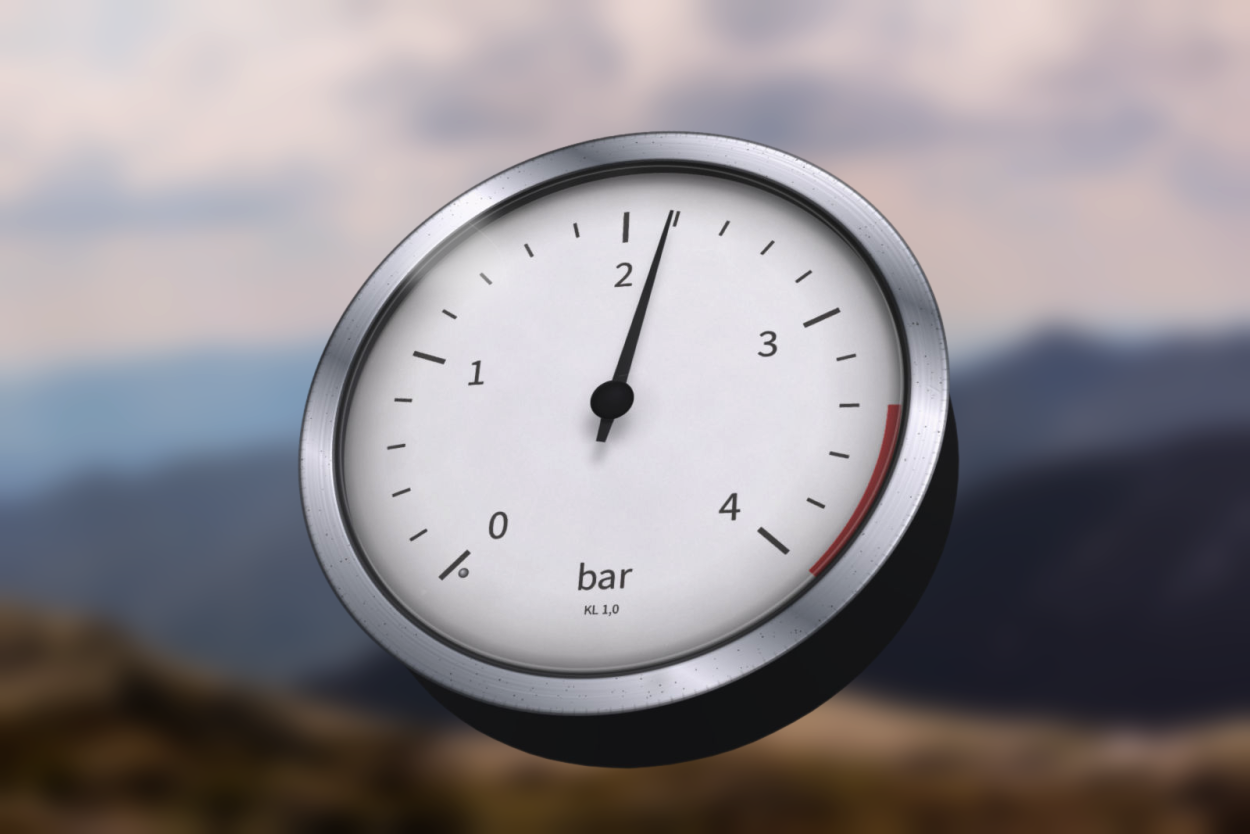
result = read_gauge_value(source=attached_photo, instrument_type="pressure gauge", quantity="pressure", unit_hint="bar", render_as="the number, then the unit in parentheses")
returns 2.2 (bar)
